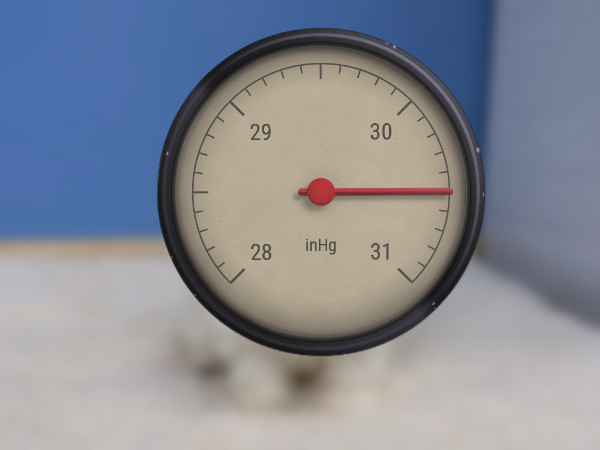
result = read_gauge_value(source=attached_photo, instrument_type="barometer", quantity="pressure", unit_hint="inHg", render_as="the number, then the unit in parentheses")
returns 30.5 (inHg)
